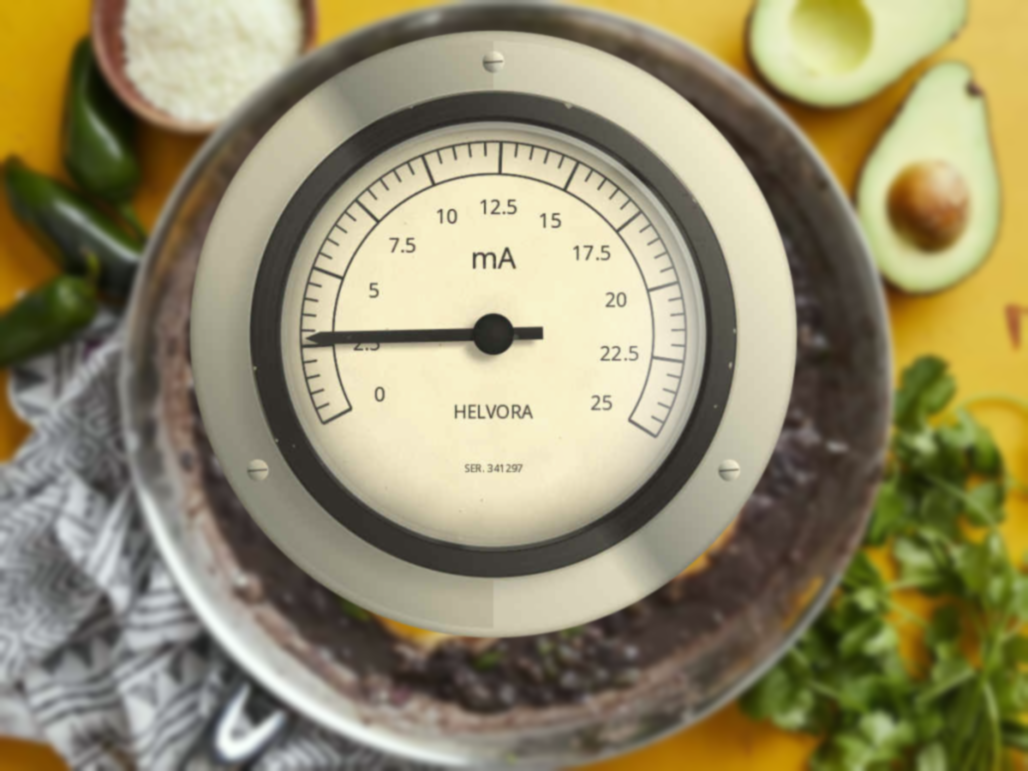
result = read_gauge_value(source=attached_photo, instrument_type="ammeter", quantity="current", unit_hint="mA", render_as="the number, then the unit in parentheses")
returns 2.75 (mA)
